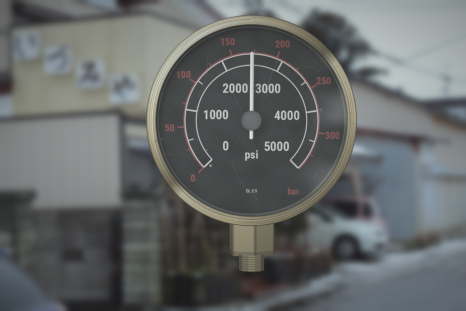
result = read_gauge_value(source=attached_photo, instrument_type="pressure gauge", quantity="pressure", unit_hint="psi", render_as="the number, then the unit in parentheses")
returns 2500 (psi)
